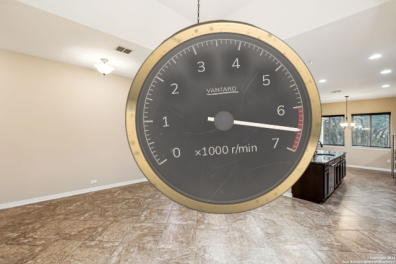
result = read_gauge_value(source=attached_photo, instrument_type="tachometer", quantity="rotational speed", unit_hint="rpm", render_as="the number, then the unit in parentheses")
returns 6500 (rpm)
